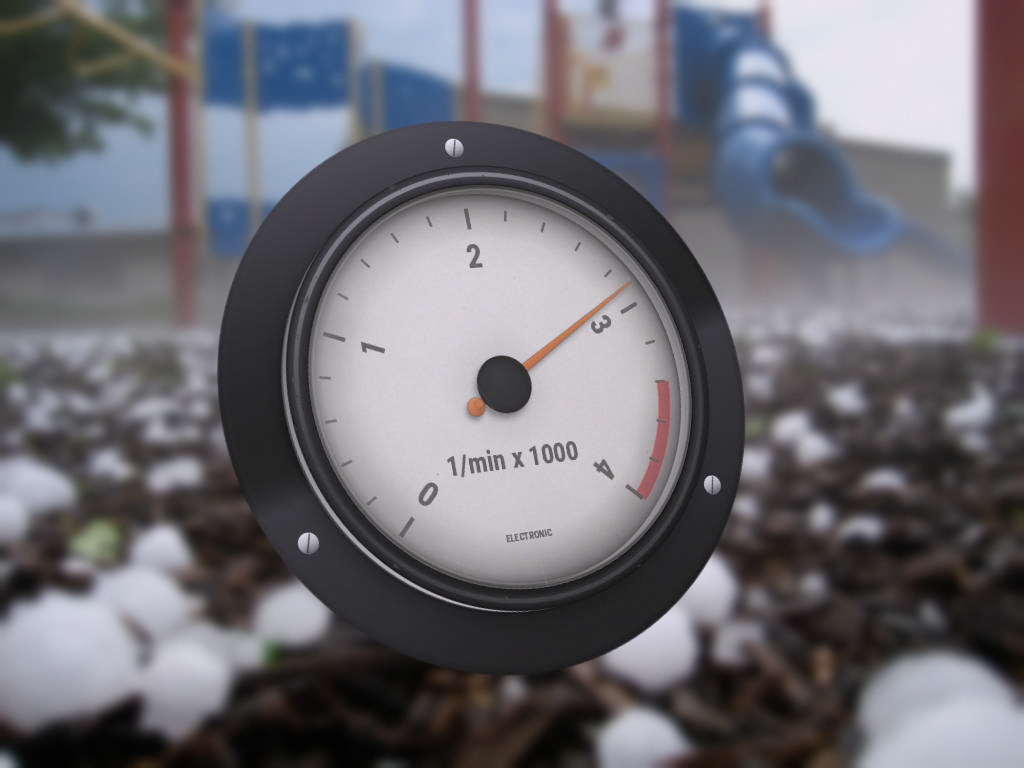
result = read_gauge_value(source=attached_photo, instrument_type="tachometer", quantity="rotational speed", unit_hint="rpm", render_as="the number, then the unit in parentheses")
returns 2900 (rpm)
